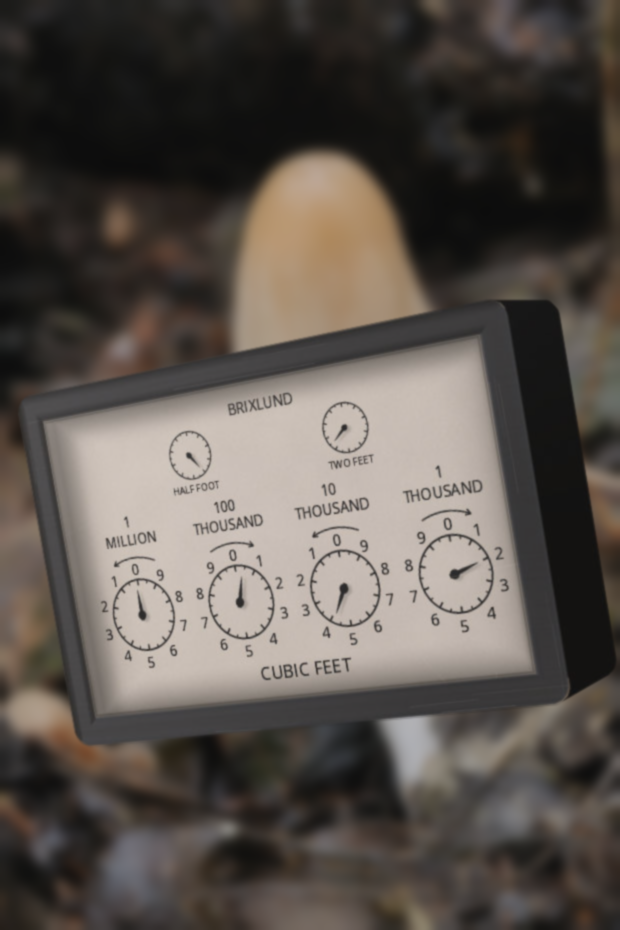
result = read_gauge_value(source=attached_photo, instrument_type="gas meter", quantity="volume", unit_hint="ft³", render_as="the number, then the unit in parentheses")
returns 4200 (ft³)
